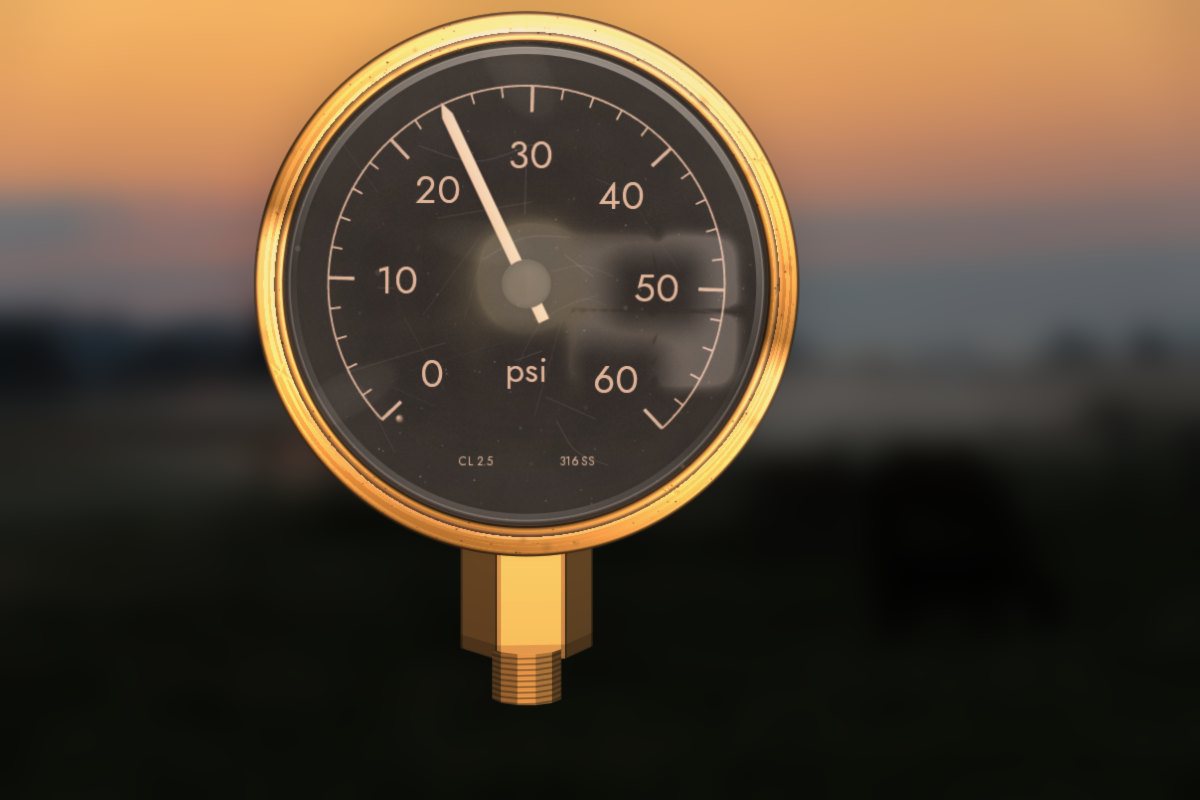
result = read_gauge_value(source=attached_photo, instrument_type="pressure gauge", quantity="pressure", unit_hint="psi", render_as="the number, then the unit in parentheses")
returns 24 (psi)
